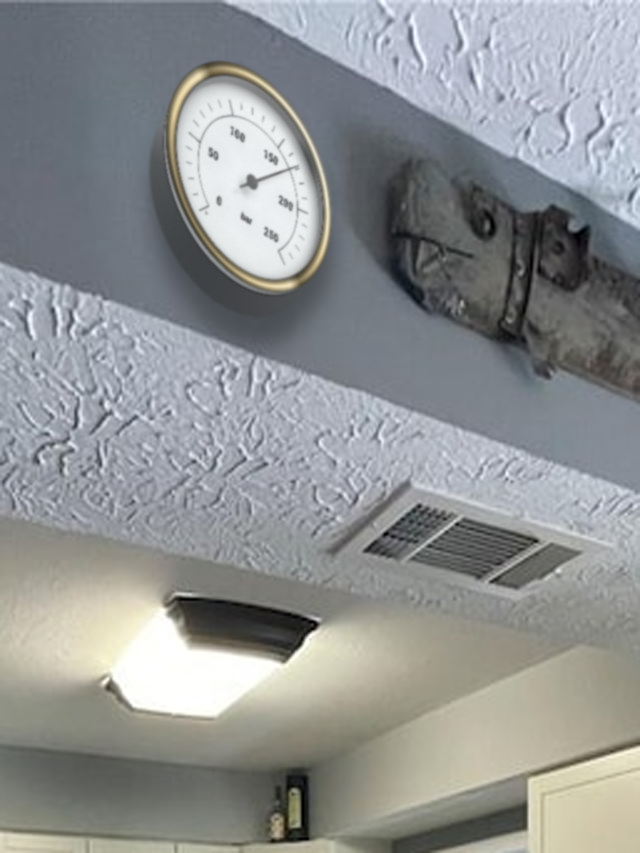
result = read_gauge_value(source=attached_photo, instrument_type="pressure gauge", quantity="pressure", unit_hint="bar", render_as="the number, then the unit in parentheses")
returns 170 (bar)
